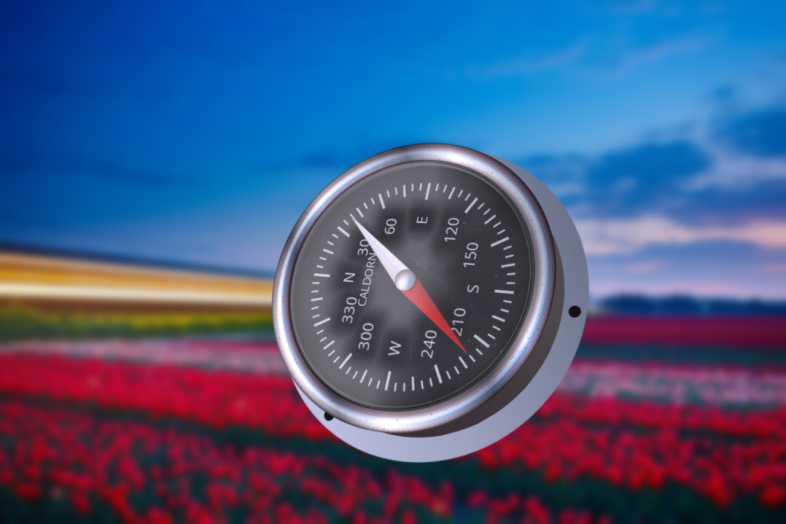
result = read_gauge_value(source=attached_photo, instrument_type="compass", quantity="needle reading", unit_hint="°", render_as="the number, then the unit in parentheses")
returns 220 (°)
